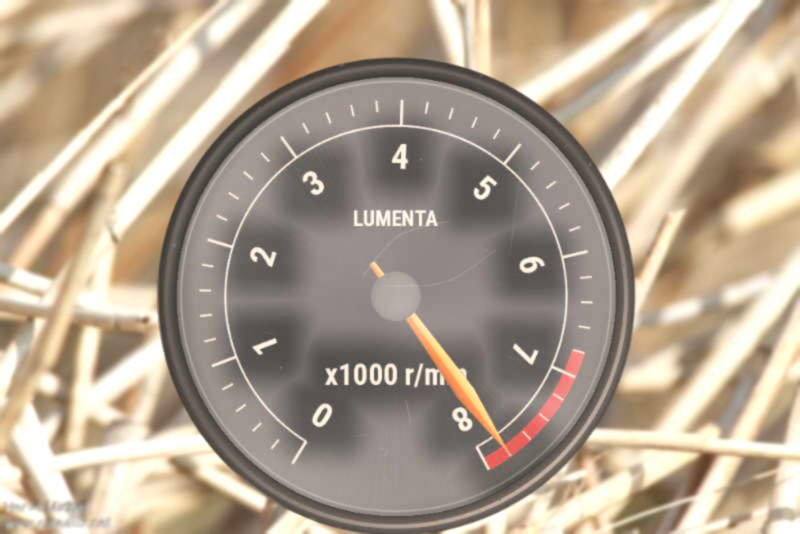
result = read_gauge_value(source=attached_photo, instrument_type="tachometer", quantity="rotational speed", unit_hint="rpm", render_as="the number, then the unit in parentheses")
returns 7800 (rpm)
